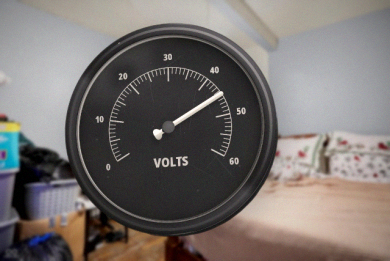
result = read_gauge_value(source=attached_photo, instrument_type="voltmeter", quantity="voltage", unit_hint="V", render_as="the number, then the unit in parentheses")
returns 45 (V)
